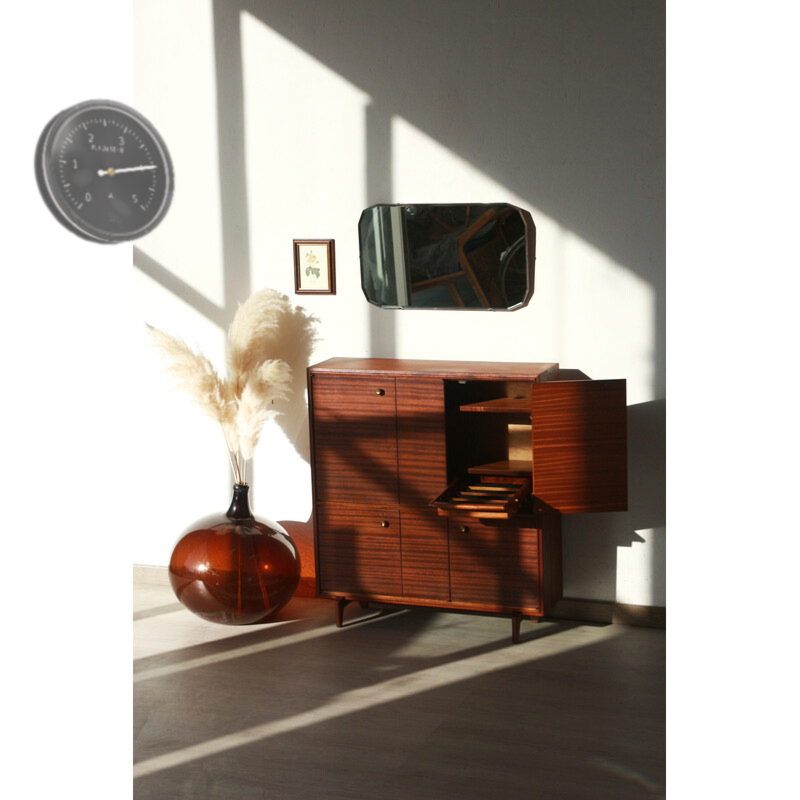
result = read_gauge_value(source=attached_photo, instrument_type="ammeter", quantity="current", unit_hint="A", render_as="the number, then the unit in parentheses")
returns 4 (A)
